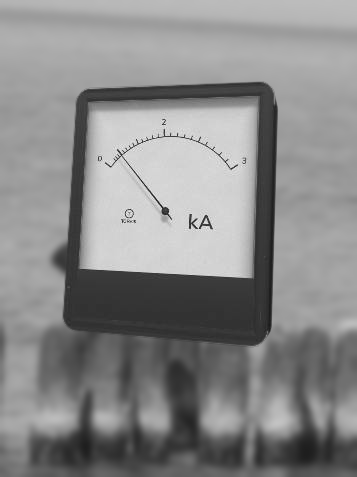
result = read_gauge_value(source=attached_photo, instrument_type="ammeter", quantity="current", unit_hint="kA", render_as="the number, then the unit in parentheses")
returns 1 (kA)
